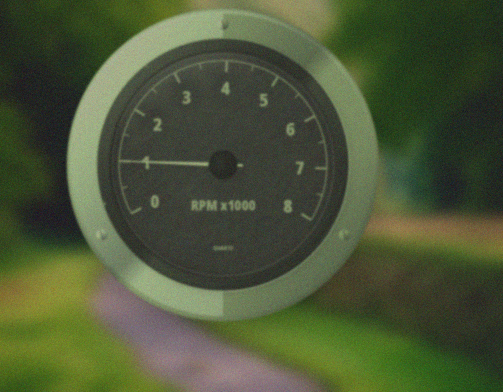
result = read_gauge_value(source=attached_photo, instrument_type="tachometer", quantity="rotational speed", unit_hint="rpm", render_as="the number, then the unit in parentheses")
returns 1000 (rpm)
